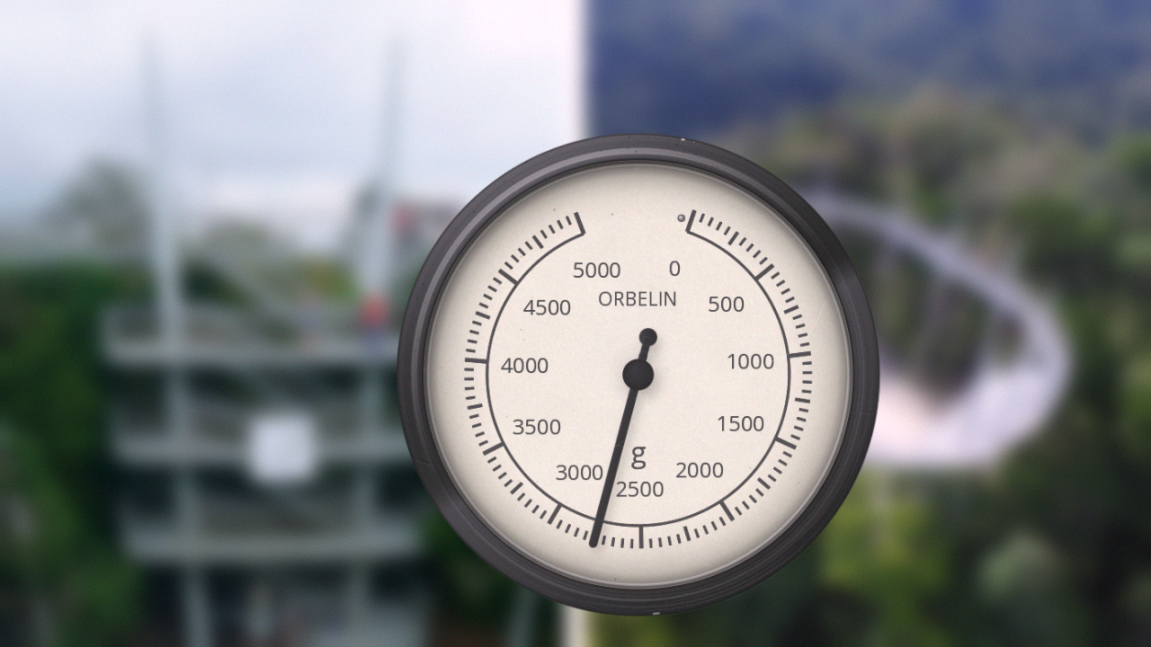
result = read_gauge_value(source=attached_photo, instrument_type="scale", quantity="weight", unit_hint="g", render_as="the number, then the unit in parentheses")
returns 2750 (g)
